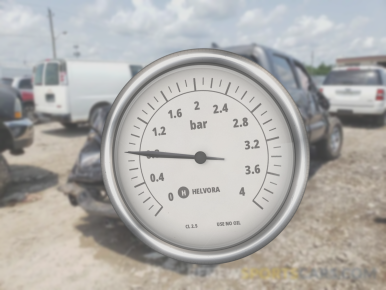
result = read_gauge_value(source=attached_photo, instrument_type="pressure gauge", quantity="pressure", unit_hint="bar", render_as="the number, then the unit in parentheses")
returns 0.8 (bar)
